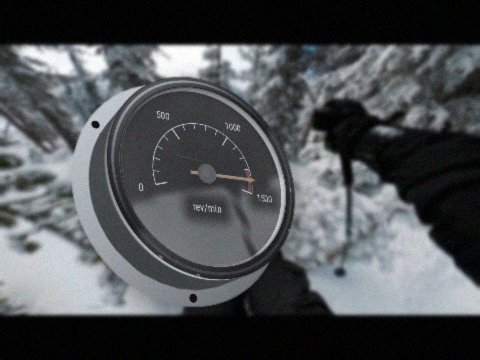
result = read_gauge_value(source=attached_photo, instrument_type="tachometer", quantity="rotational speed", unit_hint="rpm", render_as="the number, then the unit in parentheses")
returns 1400 (rpm)
